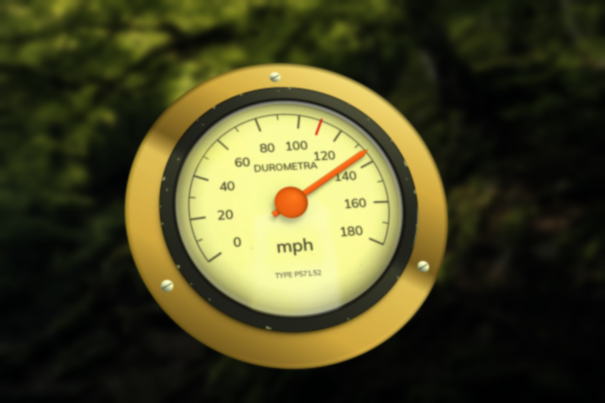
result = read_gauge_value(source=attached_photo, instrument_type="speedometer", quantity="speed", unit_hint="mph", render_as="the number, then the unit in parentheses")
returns 135 (mph)
